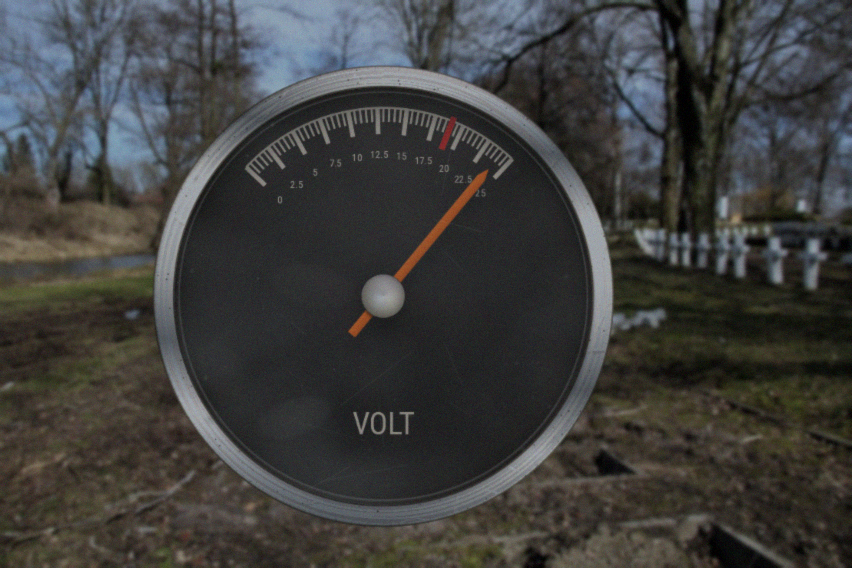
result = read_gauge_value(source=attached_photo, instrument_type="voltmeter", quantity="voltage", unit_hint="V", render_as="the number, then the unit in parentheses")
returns 24 (V)
